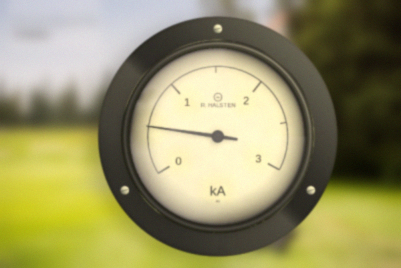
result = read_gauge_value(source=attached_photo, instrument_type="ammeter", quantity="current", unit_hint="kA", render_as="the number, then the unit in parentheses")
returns 0.5 (kA)
